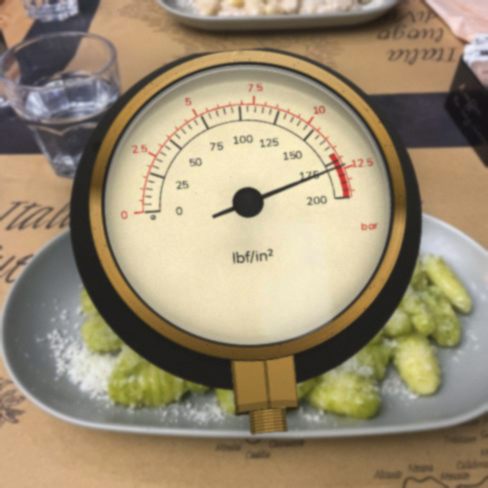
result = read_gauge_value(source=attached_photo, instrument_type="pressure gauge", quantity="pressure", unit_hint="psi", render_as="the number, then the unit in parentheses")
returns 180 (psi)
